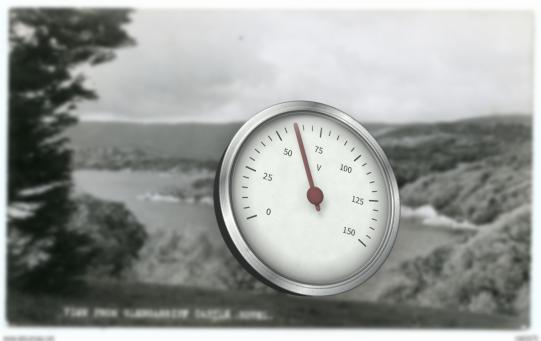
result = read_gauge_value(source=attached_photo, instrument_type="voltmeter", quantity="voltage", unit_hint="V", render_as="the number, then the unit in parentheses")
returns 60 (V)
